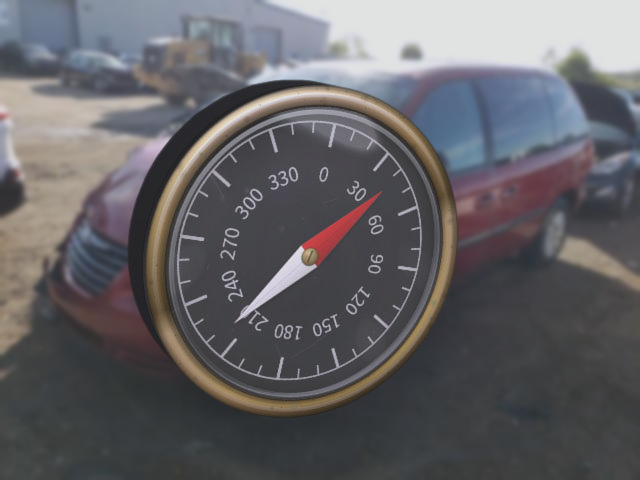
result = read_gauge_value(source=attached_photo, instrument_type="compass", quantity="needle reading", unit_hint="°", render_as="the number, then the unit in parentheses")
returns 40 (°)
